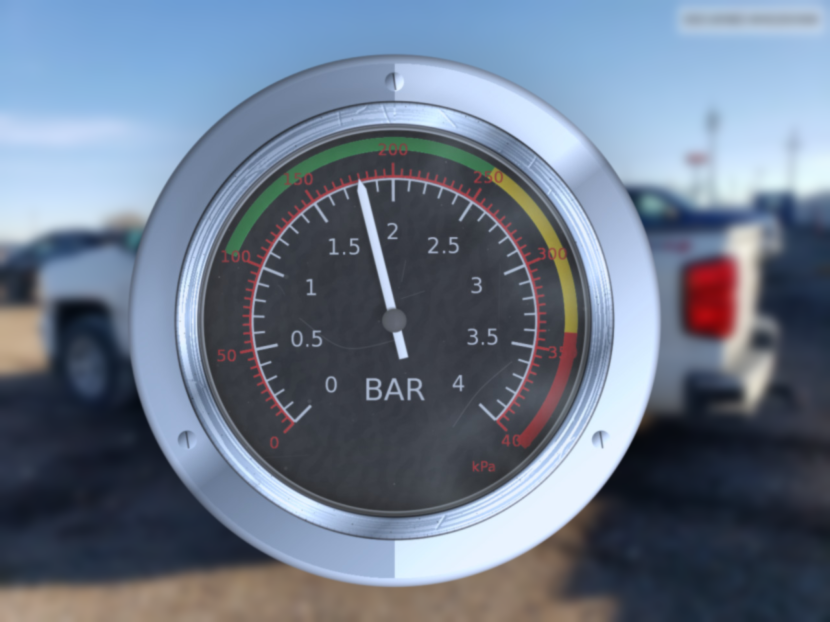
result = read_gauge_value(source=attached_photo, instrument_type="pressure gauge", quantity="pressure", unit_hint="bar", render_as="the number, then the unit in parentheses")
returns 1.8 (bar)
